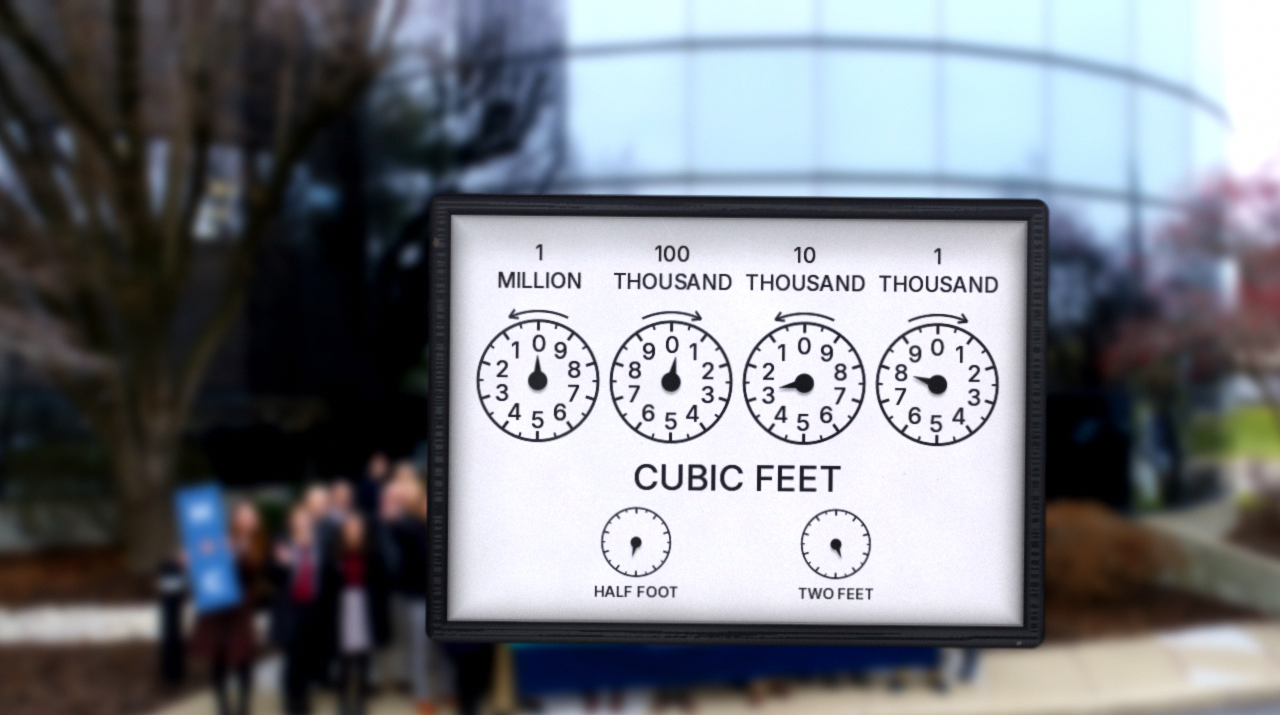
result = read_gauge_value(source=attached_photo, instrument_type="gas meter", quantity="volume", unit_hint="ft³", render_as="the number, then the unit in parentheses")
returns 2800 (ft³)
